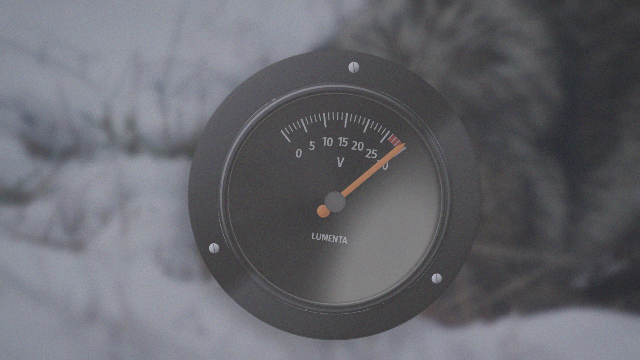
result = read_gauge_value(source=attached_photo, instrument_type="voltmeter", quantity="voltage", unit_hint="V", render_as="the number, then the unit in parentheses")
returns 29 (V)
